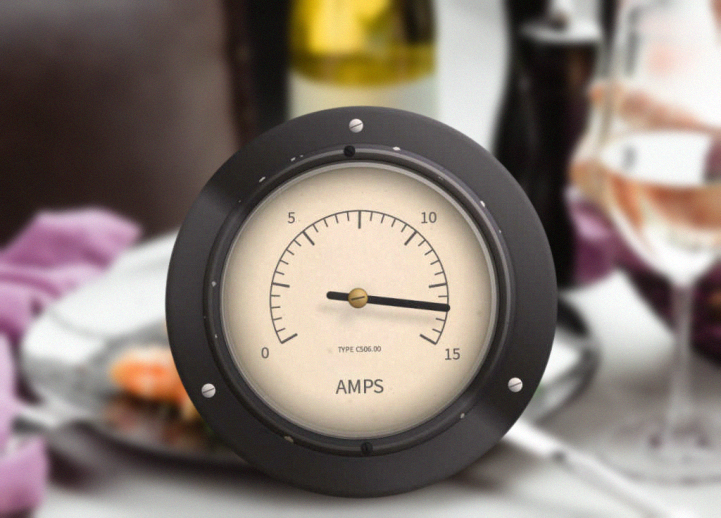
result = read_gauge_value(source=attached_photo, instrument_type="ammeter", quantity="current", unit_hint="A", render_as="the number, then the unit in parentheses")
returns 13.5 (A)
